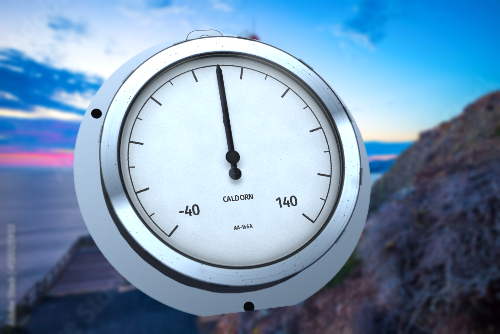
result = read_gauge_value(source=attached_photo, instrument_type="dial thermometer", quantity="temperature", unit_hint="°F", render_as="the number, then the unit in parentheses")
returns 50 (°F)
